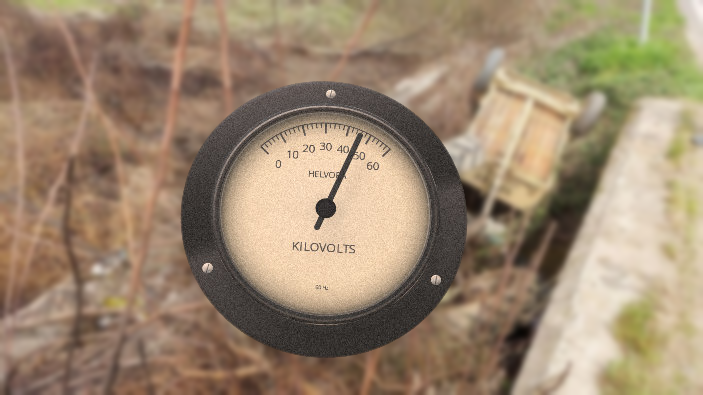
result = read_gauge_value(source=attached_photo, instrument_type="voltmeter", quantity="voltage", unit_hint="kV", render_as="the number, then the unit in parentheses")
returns 46 (kV)
